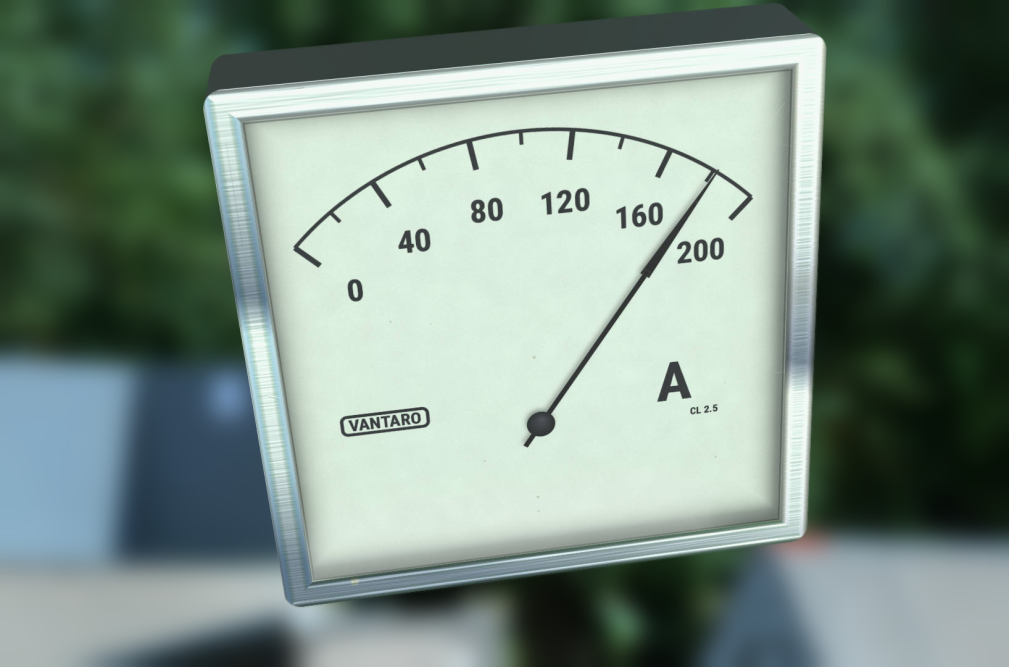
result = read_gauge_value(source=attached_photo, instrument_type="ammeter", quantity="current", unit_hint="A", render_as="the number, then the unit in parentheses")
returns 180 (A)
